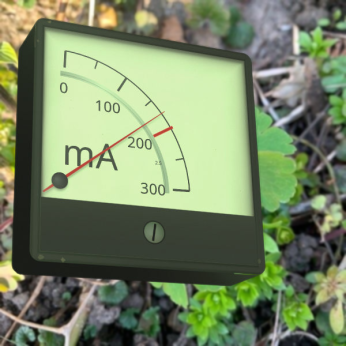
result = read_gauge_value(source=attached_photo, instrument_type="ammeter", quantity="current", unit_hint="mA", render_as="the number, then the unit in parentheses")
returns 175 (mA)
